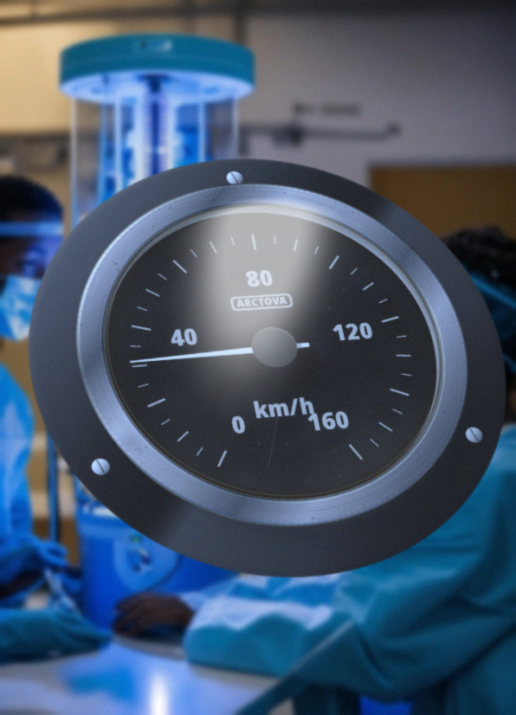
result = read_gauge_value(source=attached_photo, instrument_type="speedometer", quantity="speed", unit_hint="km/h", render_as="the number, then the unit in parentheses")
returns 30 (km/h)
